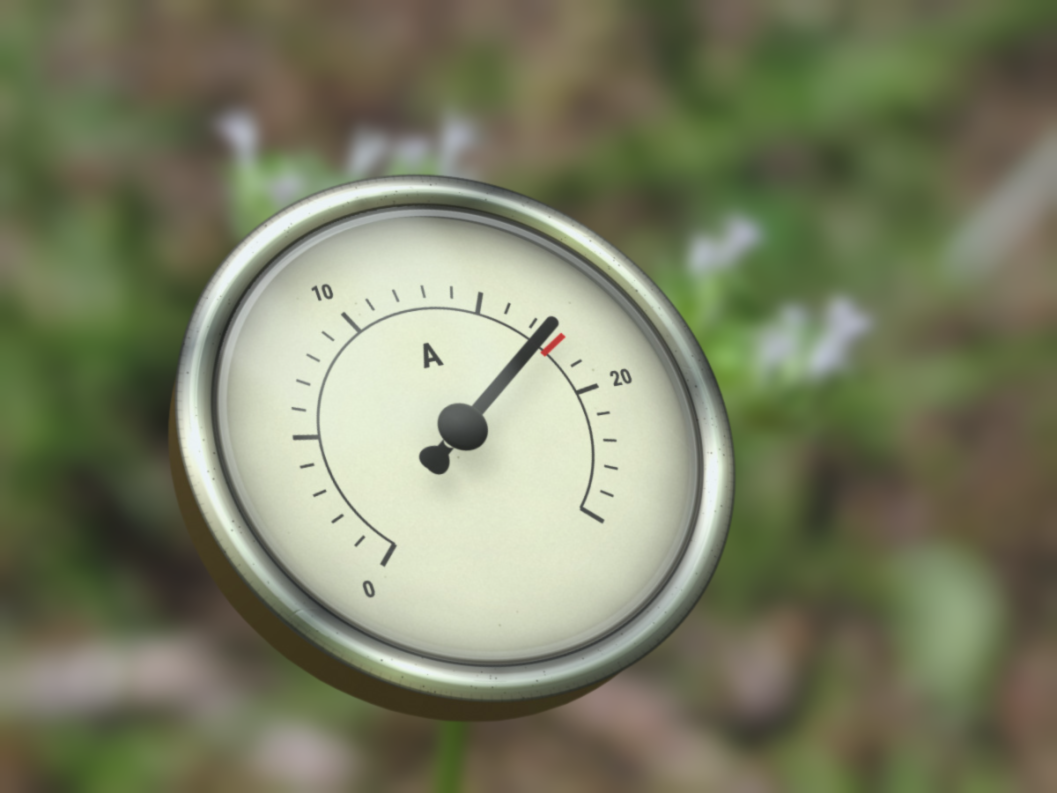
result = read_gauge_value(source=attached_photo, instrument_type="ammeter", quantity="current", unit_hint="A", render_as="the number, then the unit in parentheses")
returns 17.5 (A)
